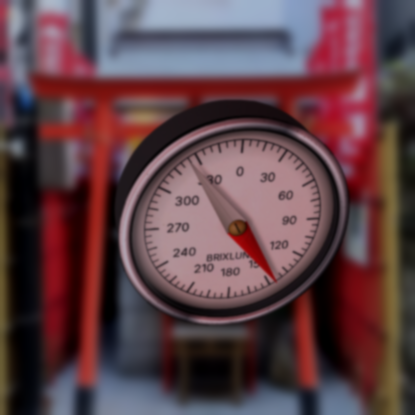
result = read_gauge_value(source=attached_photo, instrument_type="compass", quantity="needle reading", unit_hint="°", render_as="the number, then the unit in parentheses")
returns 145 (°)
